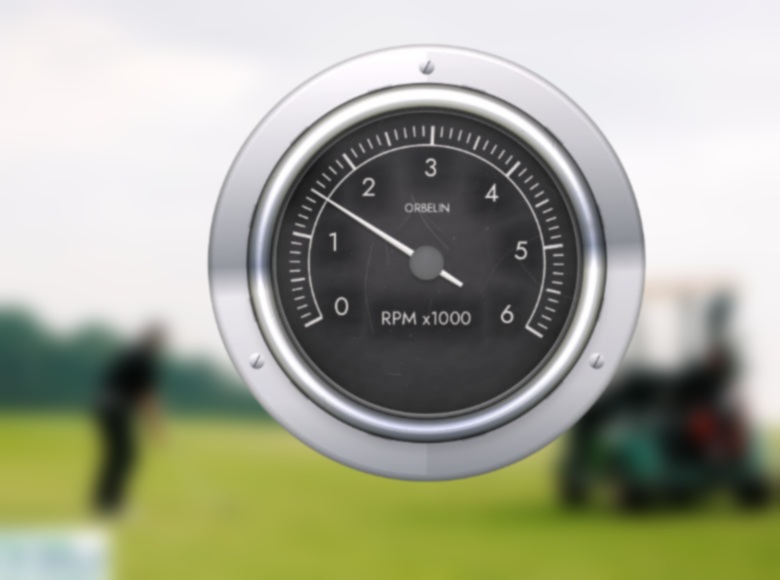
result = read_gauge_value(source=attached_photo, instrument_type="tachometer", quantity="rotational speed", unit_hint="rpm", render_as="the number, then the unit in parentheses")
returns 1500 (rpm)
